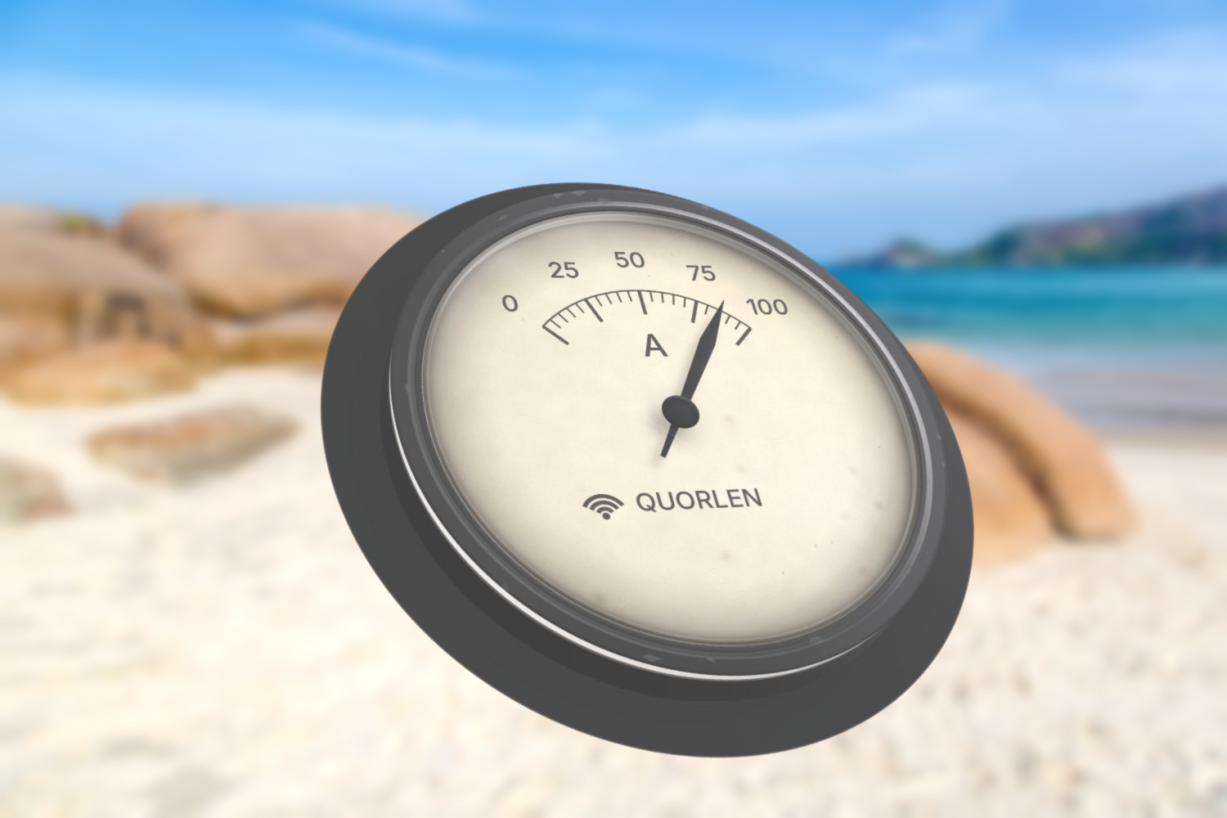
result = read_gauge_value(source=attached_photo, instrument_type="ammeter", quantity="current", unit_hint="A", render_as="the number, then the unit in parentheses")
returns 85 (A)
